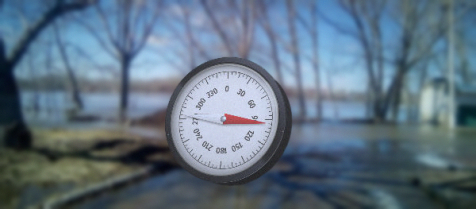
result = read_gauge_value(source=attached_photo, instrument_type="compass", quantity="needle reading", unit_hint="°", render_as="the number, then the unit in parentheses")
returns 95 (°)
